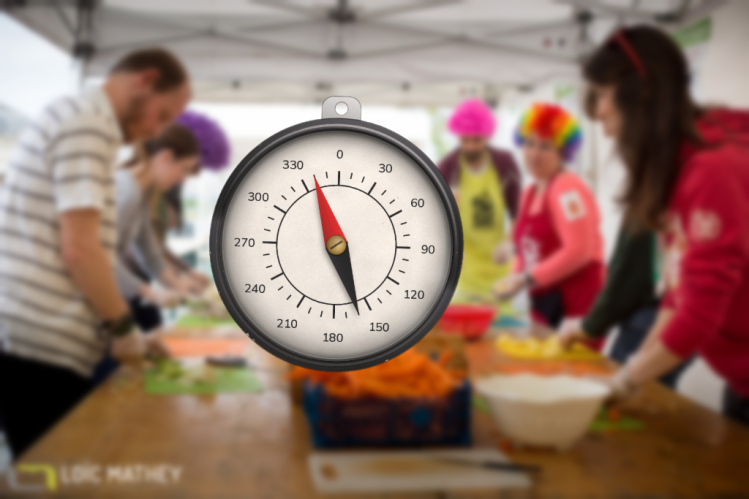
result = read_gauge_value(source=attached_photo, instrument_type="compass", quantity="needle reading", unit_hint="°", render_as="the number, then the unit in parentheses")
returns 340 (°)
